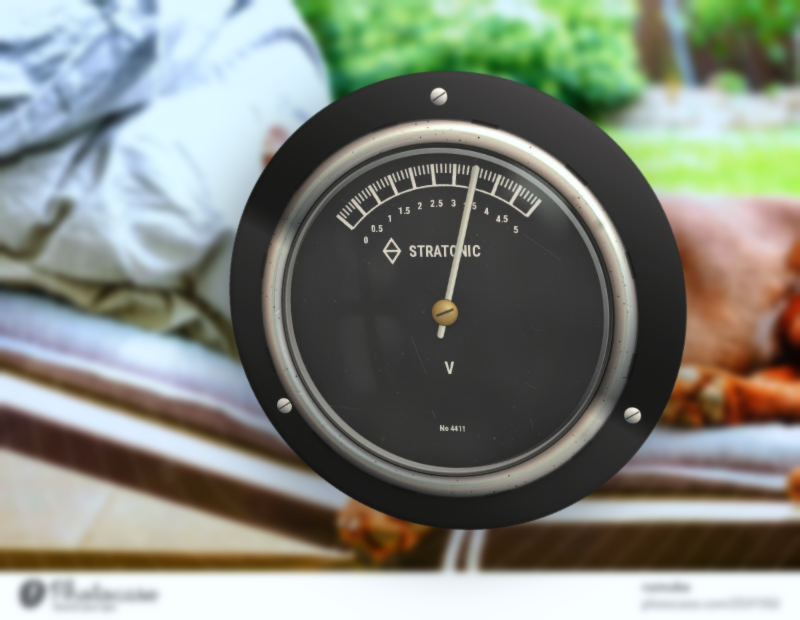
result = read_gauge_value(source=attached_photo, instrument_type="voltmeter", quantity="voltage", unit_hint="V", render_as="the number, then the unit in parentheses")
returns 3.5 (V)
